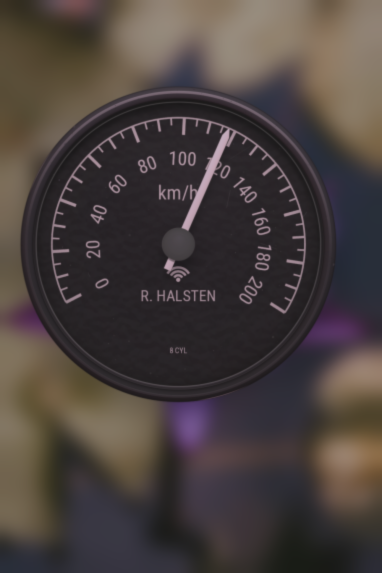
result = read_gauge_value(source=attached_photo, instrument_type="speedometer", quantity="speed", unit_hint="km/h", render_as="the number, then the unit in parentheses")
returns 117.5 (km/h)
